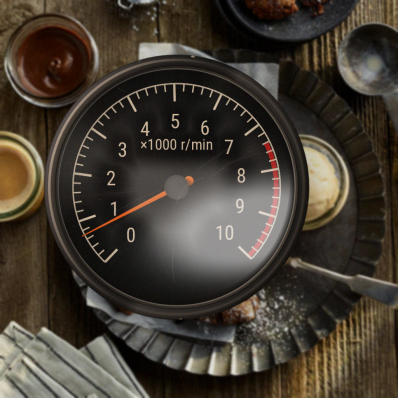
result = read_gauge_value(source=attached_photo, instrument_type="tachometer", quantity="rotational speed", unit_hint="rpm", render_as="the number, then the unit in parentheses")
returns 700 (rpm)
